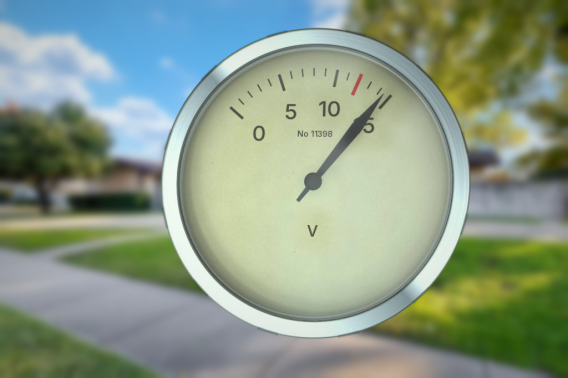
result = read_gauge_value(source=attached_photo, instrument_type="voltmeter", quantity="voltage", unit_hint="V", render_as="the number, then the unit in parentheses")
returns 14.5 (V)
